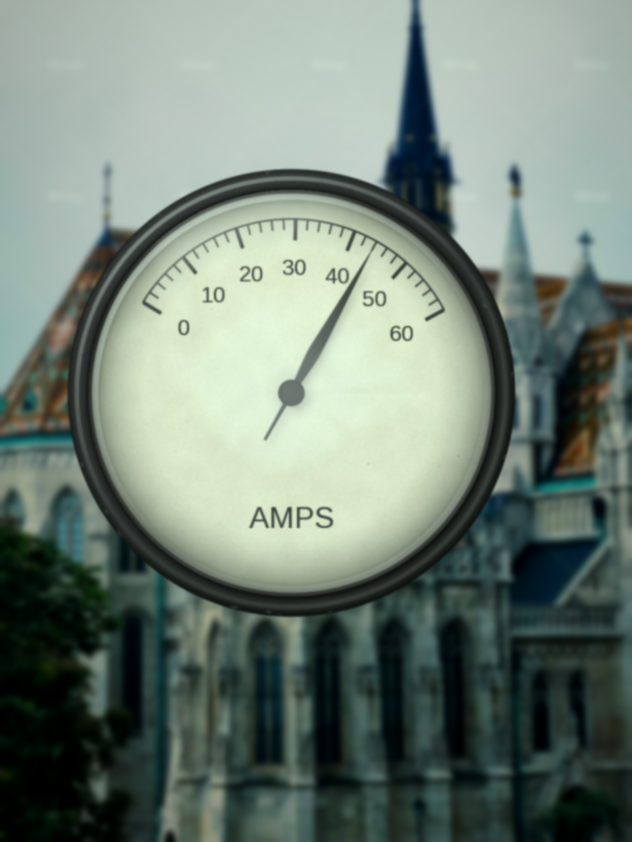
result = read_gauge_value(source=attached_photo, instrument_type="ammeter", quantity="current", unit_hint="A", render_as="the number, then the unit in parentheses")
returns 44 (A)
